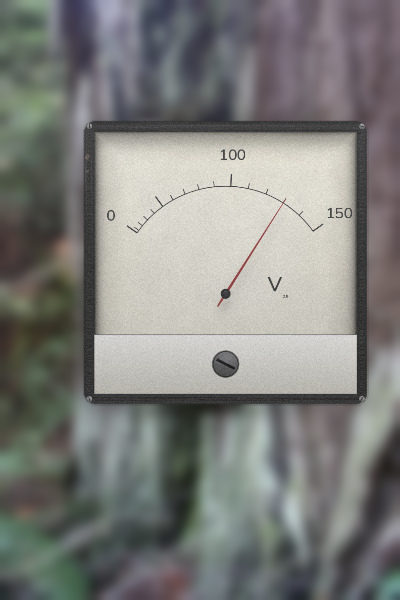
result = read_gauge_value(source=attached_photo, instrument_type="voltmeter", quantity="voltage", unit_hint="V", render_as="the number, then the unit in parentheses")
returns 130 (V)
